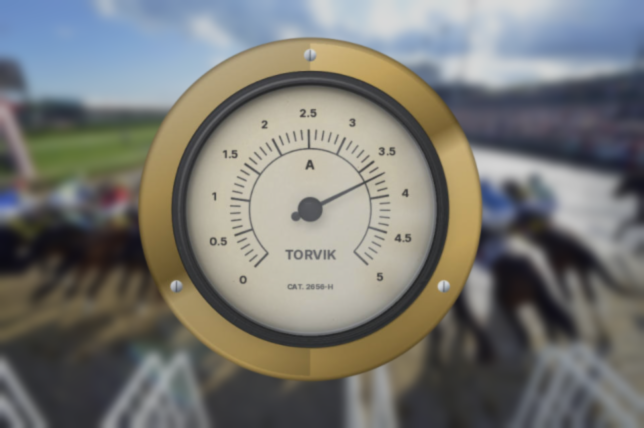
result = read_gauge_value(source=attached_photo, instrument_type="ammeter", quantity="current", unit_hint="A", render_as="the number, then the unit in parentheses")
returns 3.7 (A)
